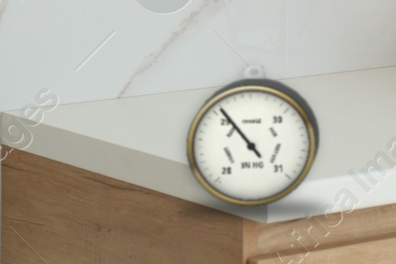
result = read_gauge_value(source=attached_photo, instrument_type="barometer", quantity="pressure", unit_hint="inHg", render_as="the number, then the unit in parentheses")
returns 29.1 (inHg)
